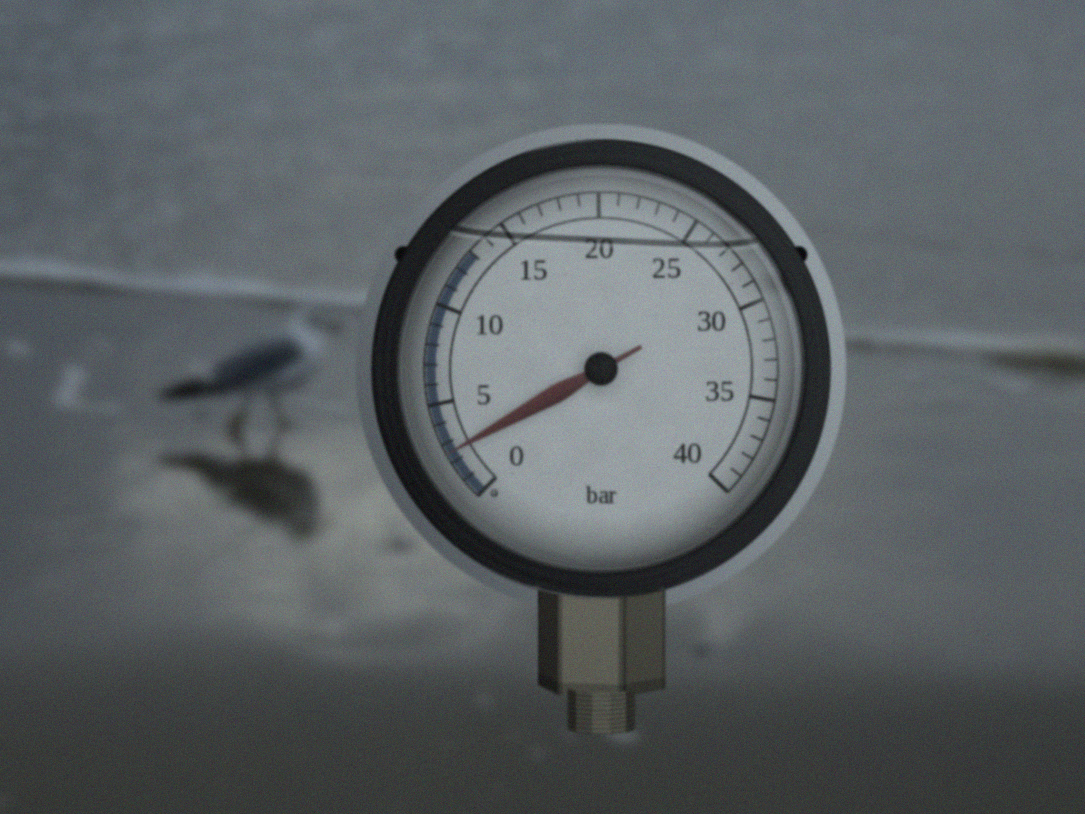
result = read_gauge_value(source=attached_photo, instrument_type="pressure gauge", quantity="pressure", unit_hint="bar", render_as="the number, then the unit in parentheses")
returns 2.5 (bar)
